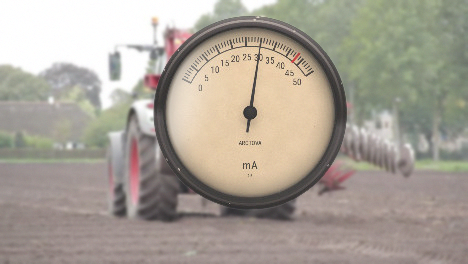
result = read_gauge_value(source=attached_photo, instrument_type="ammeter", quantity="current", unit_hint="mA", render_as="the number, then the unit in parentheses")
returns 30 (mA)
